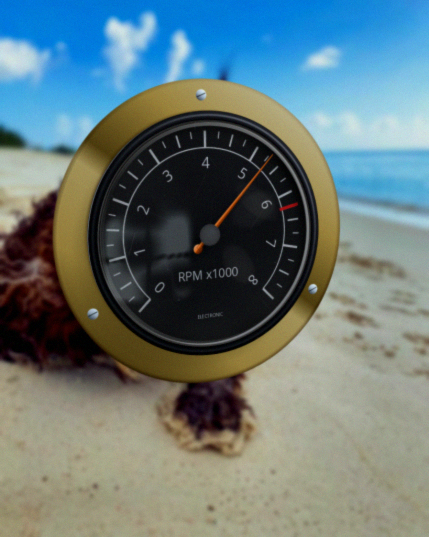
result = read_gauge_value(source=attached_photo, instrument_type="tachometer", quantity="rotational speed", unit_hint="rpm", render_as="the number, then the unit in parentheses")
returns 5250 (rpm)
